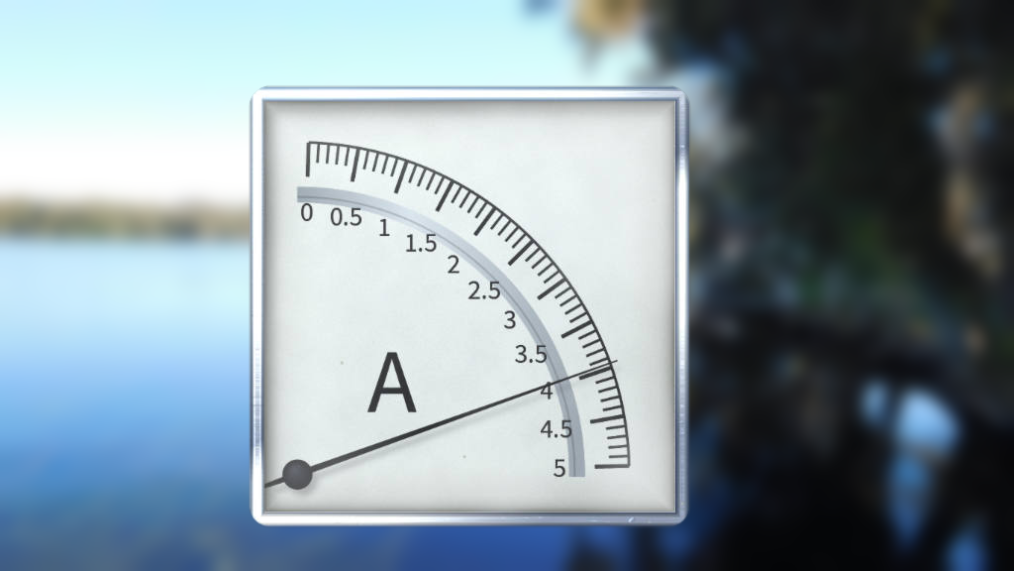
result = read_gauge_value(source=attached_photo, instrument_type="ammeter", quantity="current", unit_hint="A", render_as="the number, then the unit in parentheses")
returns 3.95 (A)
